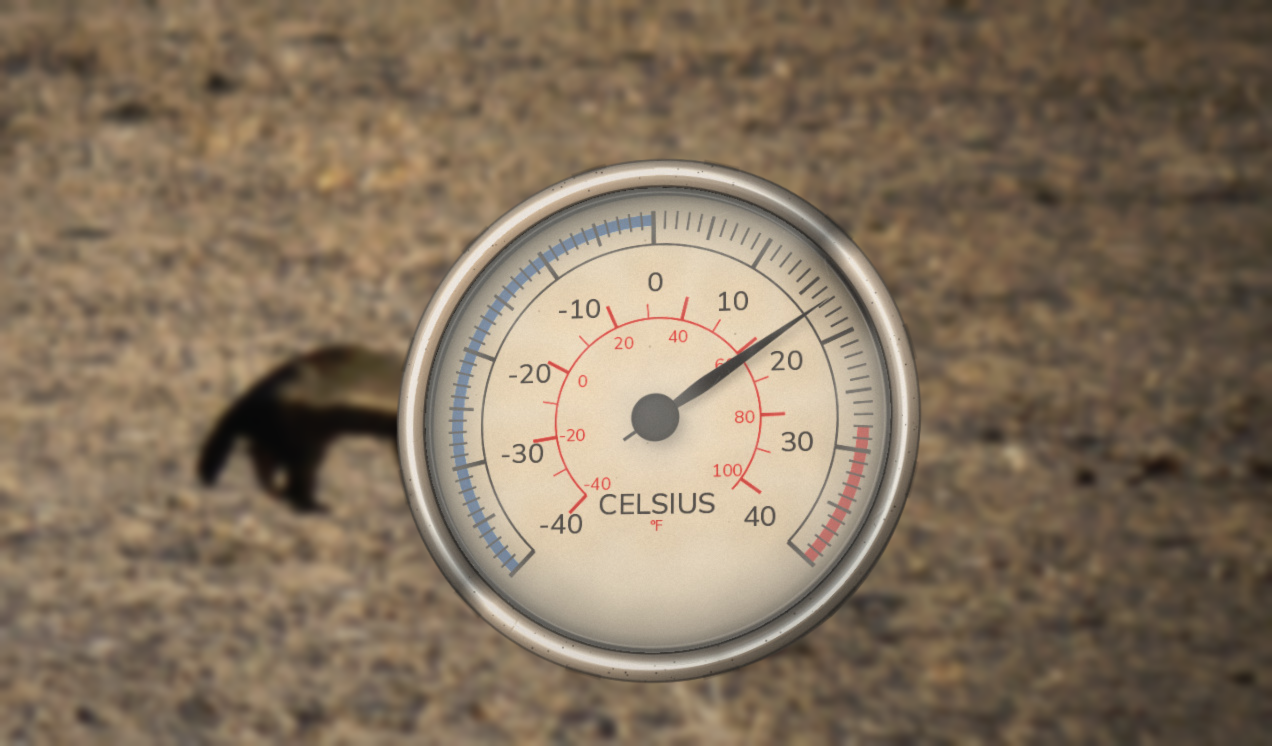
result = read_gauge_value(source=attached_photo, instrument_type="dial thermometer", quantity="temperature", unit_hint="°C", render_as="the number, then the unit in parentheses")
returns 17 (°C)
